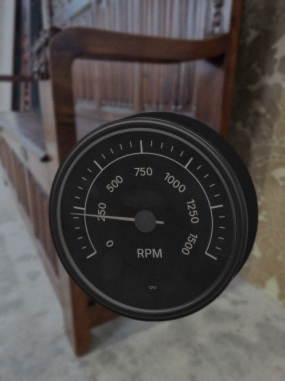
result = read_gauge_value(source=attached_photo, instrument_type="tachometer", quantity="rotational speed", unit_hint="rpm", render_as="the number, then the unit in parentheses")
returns 225 (rpm)
